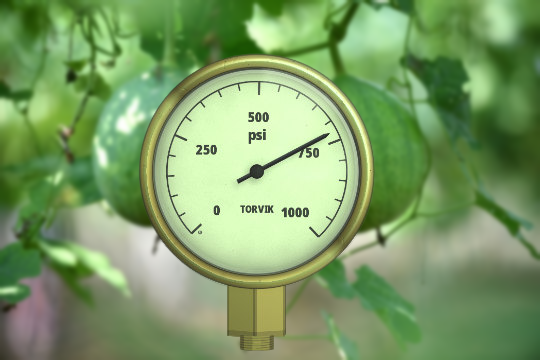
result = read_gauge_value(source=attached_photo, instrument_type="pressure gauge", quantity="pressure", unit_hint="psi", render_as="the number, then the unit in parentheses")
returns 725 (psi)
